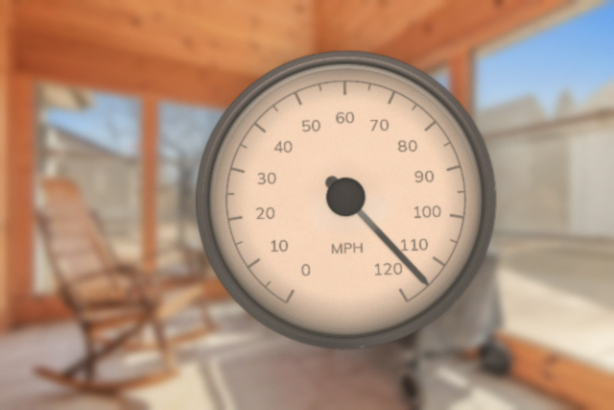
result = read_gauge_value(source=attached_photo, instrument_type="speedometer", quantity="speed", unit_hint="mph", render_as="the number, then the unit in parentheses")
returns 115 (mph)
